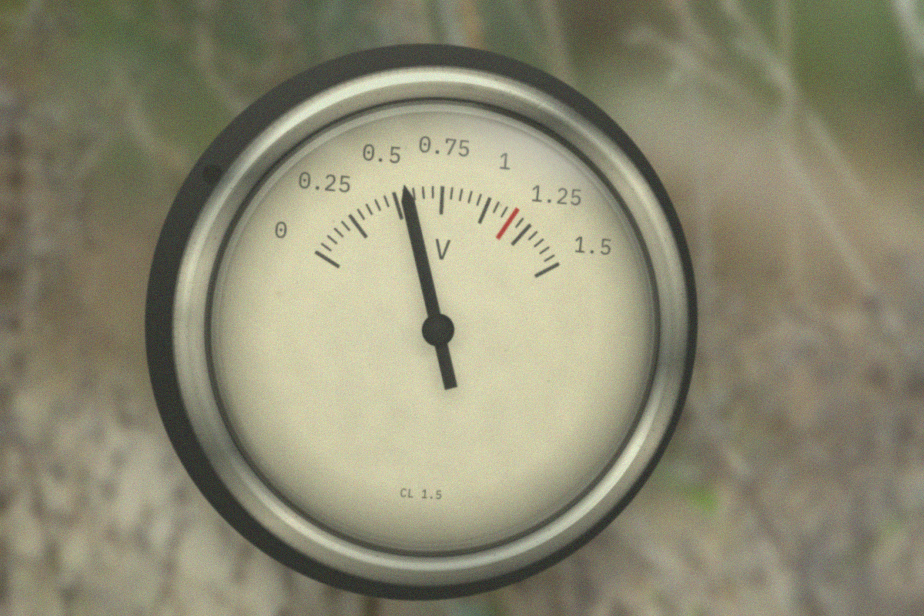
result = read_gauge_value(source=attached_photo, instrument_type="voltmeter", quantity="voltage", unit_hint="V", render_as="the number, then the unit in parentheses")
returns 0.55 (V)
